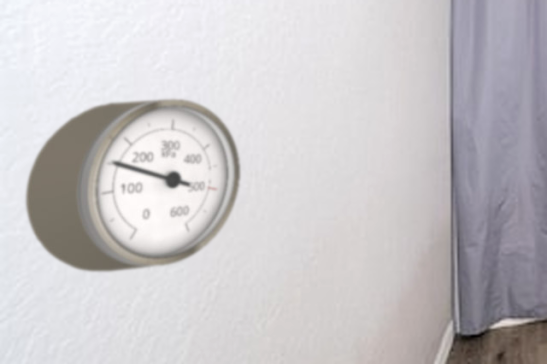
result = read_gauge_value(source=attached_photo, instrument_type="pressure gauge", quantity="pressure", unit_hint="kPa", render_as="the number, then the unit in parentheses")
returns 150 (kPa)
